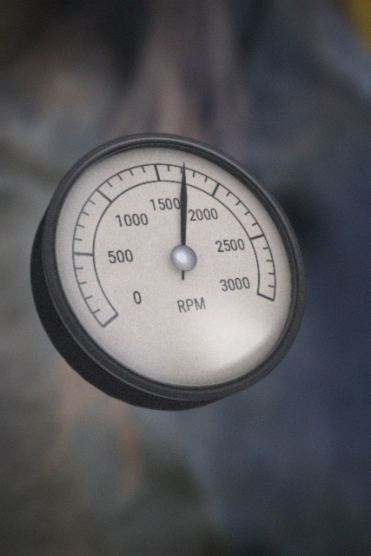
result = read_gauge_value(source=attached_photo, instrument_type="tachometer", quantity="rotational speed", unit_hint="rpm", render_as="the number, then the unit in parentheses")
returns 1700 (rpm)
